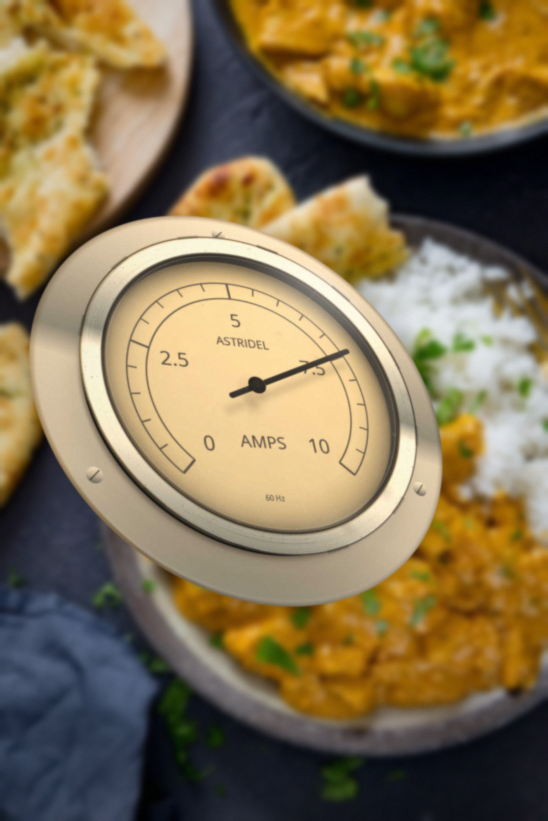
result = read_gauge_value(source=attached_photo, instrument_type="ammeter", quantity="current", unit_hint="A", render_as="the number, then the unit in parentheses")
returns 7.5 (A)
